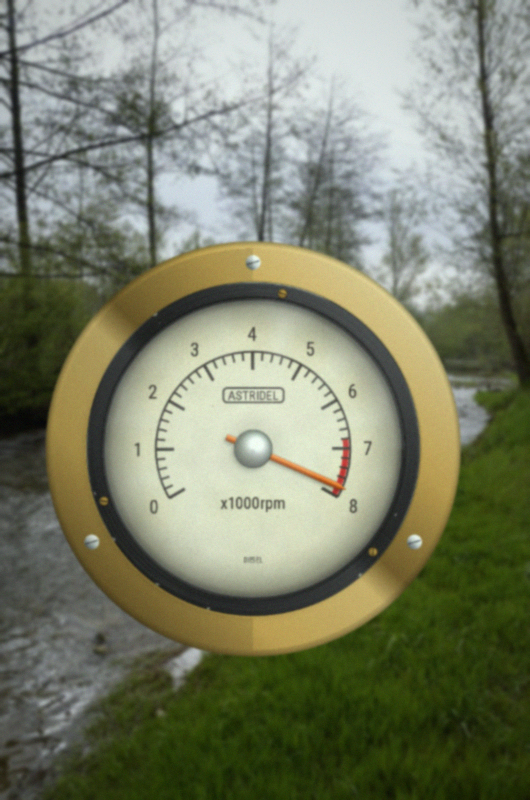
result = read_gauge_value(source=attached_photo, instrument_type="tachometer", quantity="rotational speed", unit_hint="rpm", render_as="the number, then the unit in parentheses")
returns 7800 (rpm)
